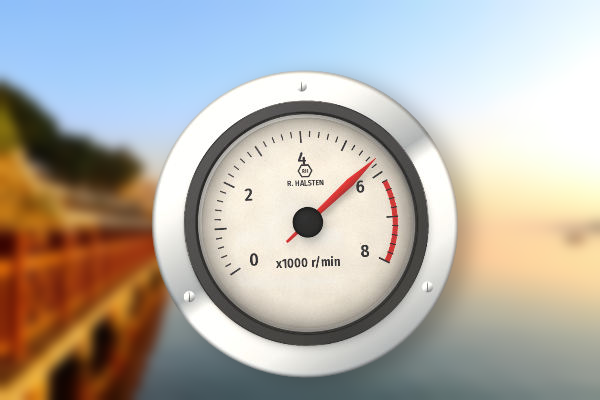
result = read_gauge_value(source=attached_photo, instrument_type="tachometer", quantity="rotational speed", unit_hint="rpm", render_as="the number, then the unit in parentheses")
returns 5700 (rpm)
